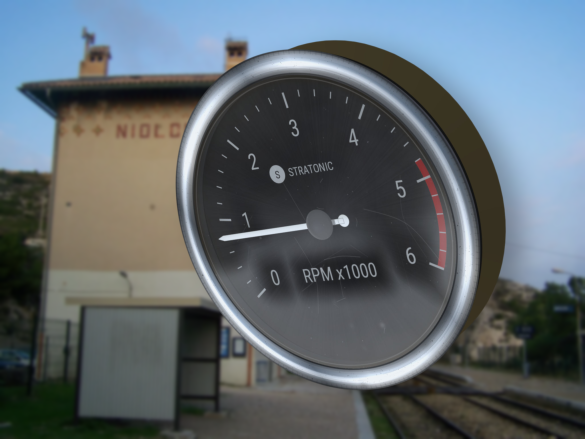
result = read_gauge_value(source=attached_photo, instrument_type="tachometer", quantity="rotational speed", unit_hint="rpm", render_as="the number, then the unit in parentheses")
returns 800 (rpm)
